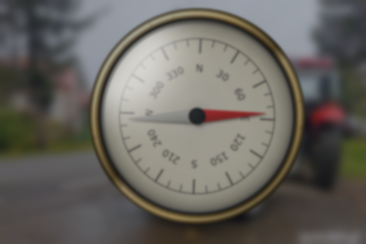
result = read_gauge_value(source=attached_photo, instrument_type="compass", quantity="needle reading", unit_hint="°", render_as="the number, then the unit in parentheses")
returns 85 (°)
